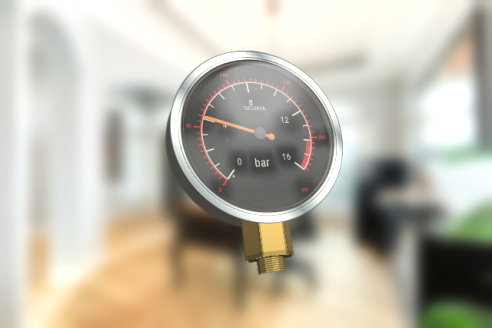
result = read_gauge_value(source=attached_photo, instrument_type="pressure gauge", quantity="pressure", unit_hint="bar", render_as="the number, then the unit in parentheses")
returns 4 (bar)
